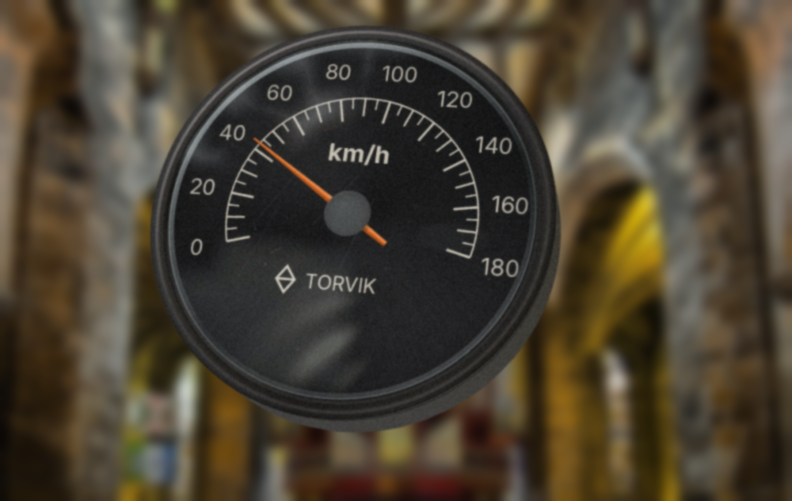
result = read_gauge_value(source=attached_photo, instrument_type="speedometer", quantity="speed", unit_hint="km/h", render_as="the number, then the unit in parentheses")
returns 42.5 (km/h)
